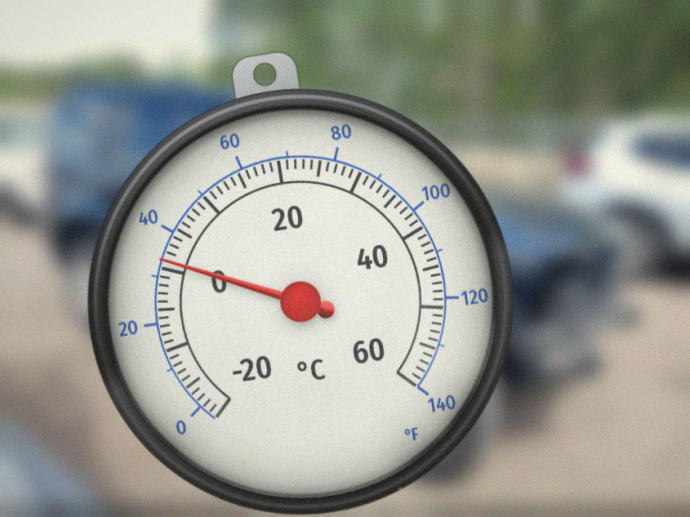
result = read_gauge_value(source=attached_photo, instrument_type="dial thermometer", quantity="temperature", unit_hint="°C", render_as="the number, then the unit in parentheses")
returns 1 (°C)
